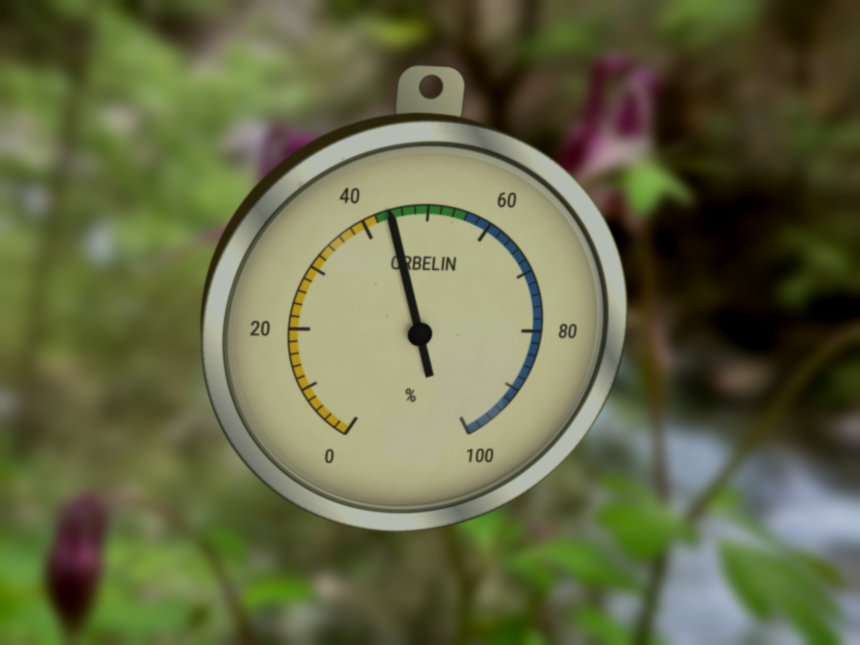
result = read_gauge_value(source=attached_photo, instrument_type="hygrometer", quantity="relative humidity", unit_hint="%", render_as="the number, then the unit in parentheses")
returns 44 (%)
